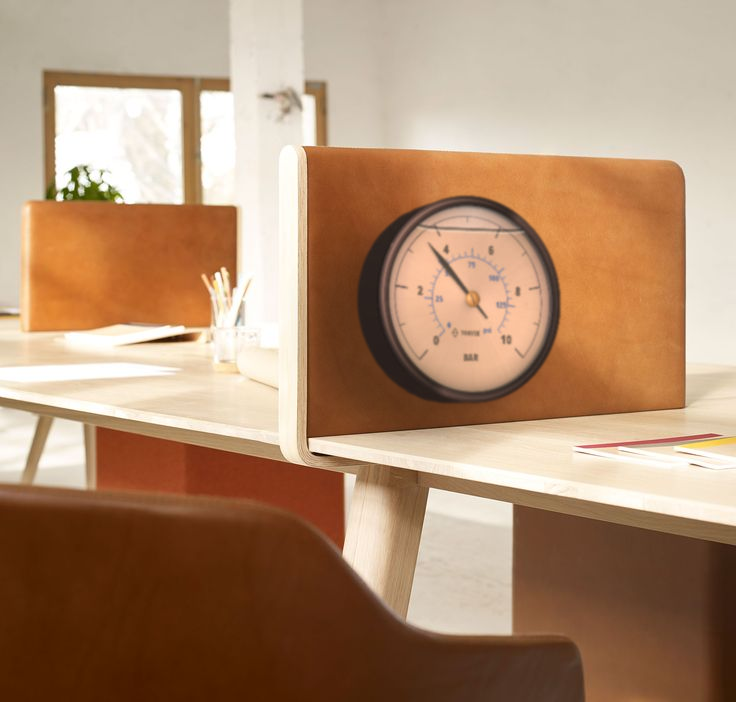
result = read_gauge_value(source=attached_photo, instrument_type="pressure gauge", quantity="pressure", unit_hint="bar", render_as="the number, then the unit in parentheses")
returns 3.5 (bar)
